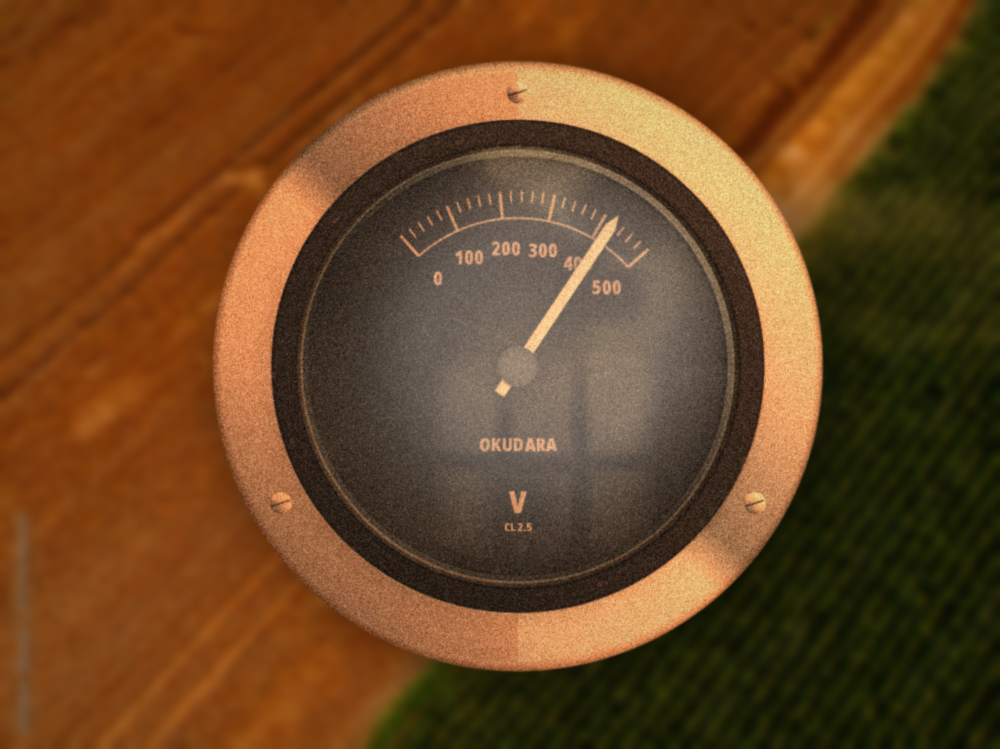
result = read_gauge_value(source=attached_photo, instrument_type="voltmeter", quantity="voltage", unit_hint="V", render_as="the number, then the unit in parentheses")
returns 420 (V)
